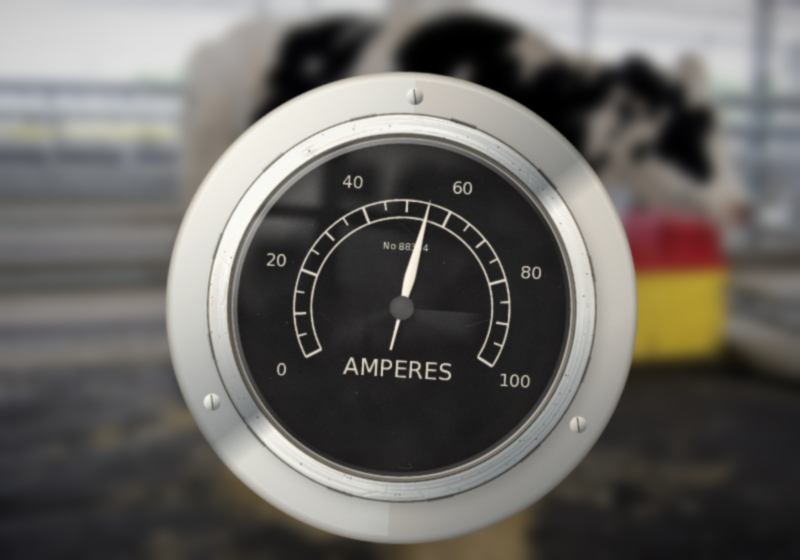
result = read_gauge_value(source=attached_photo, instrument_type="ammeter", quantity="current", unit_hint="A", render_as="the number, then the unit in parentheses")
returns 55 (A)
